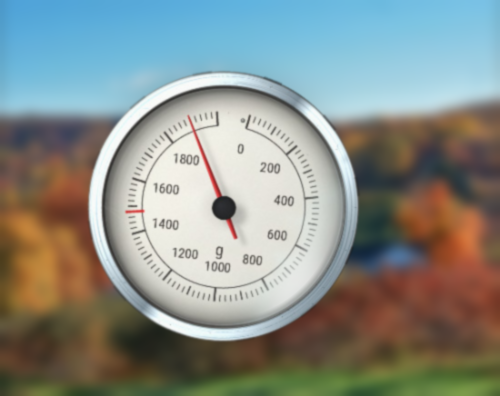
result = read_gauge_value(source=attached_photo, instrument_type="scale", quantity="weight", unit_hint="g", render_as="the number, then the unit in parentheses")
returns 1900 (g)
